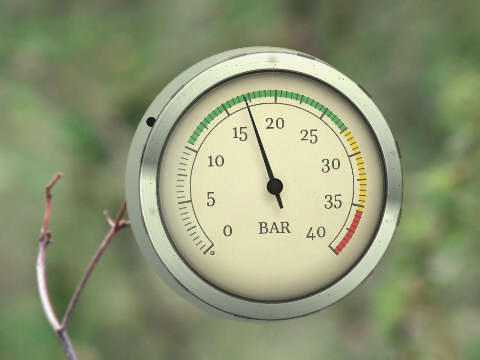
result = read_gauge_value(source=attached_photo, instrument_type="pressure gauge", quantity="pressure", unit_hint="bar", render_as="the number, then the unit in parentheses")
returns 17 (bar)
